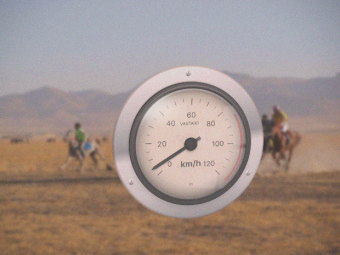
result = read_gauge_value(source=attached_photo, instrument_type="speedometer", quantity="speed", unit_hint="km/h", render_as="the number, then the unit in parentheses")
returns 5 (km/h)
